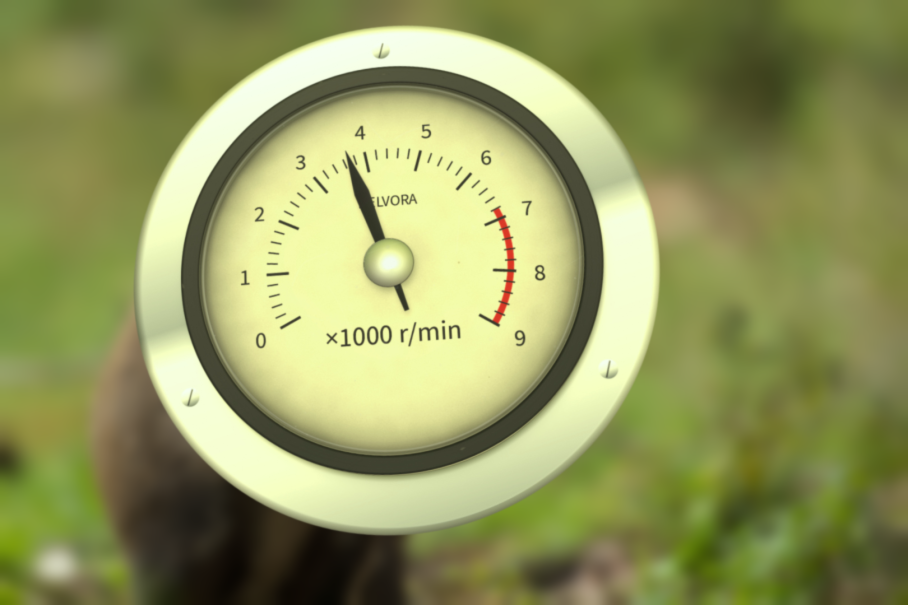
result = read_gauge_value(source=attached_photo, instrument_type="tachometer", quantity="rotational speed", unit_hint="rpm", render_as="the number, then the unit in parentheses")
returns 3700 (rpm)
